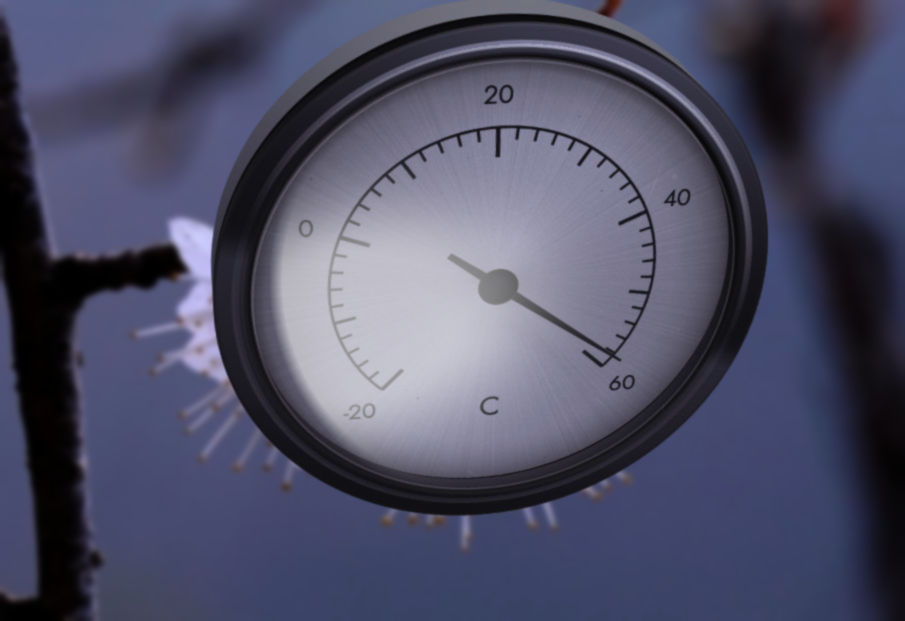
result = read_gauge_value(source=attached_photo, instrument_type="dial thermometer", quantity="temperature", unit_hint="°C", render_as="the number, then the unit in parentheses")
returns 58 (°C)
